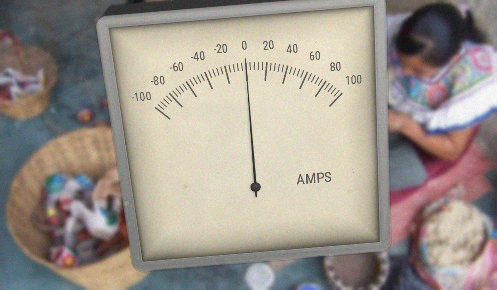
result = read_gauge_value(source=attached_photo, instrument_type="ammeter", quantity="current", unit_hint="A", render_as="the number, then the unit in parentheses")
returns 0 (A)
